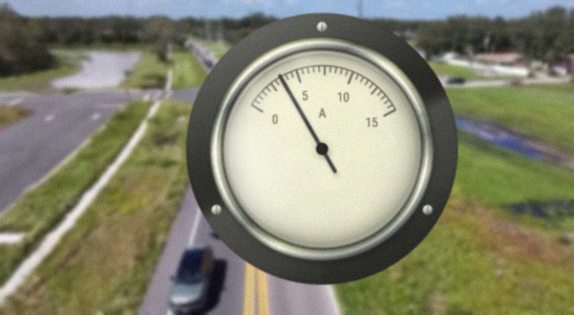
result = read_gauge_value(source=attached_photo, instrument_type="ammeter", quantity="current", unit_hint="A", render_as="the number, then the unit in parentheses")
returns 3.5 (A)
